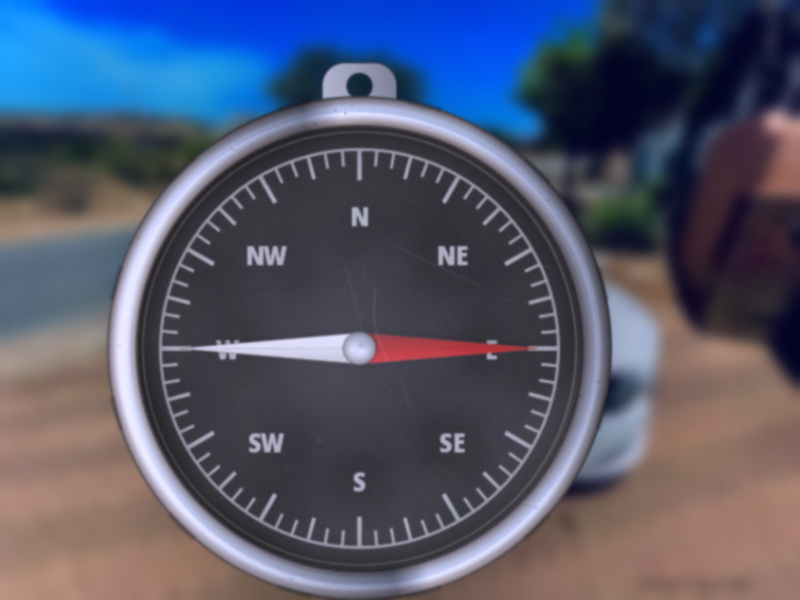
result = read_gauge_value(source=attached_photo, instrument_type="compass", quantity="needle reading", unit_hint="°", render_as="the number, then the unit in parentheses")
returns 90 (°)
